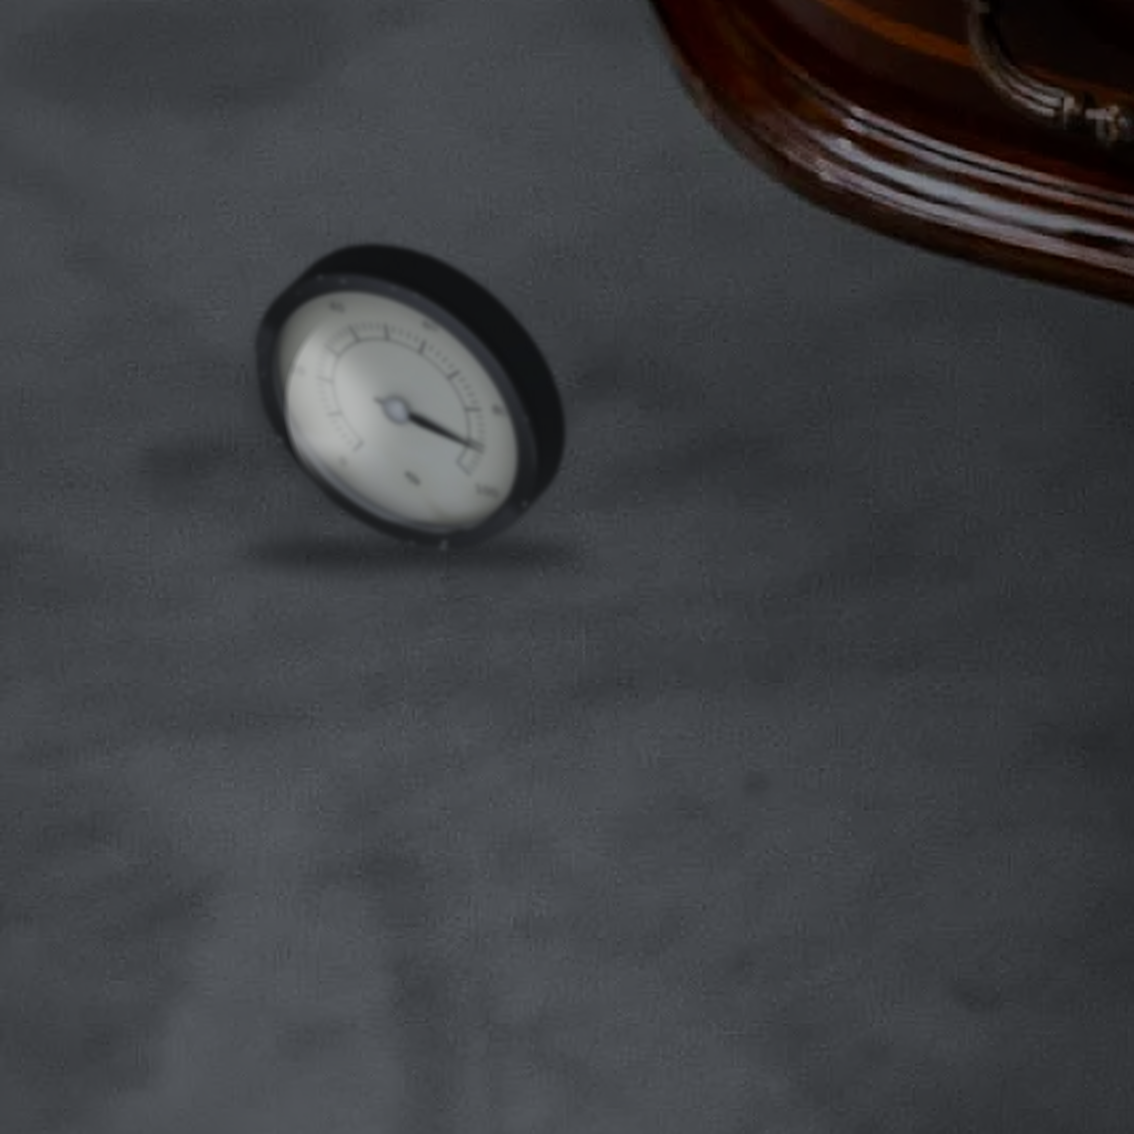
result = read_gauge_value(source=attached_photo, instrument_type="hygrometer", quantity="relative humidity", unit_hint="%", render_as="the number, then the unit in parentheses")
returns 90 (%)
